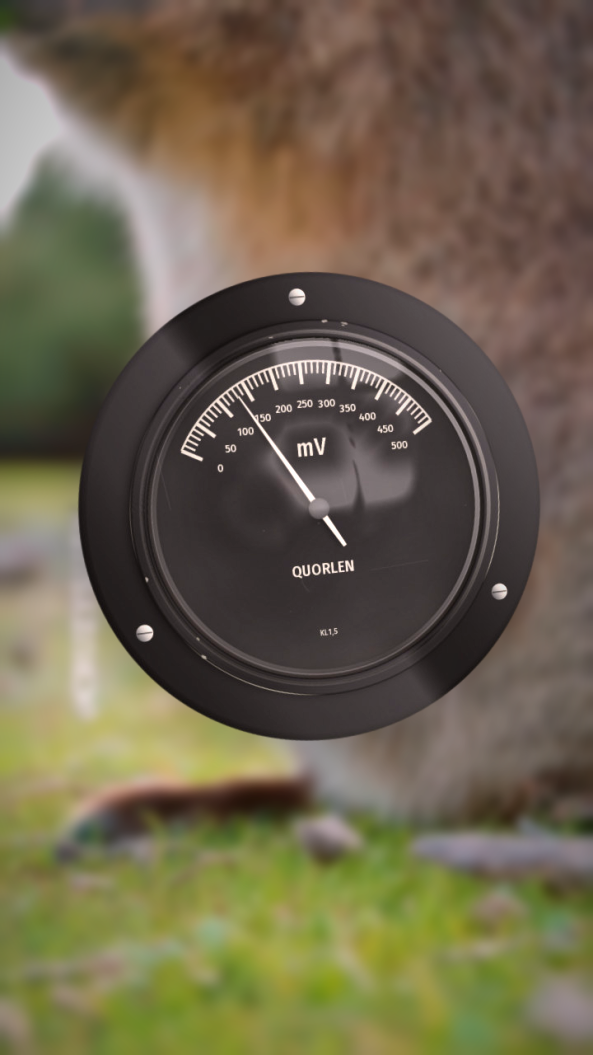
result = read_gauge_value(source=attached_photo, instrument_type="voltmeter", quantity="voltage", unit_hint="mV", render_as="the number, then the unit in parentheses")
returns 130 (mV)
